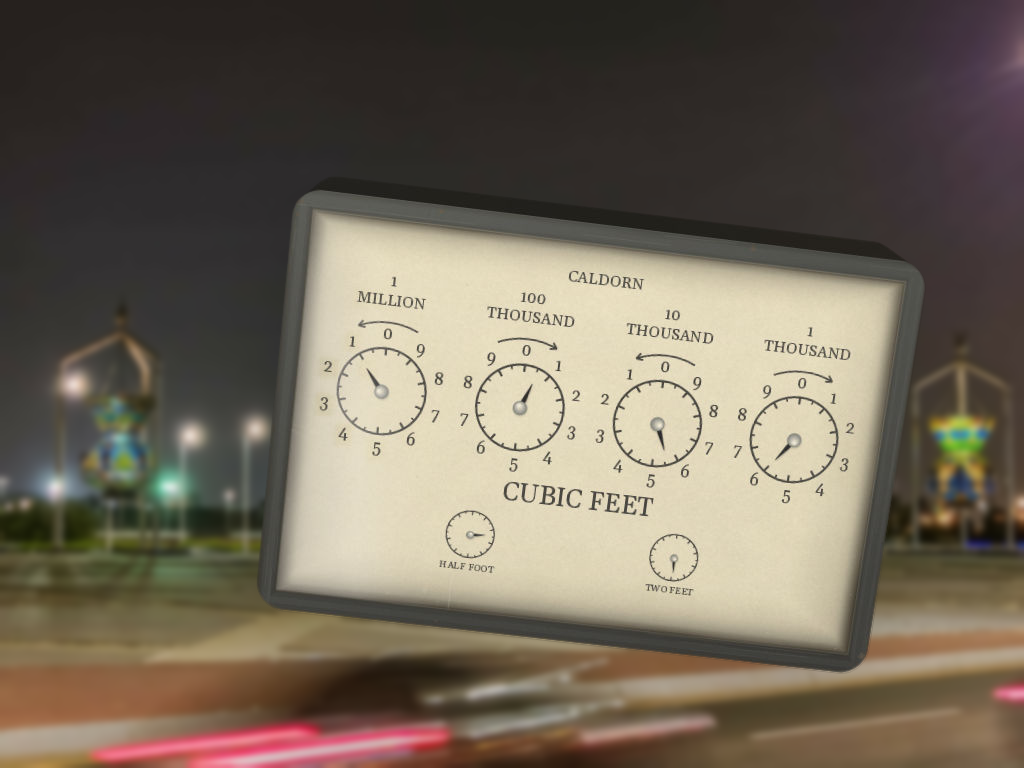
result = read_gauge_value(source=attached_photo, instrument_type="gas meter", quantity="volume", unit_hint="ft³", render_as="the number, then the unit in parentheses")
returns 105600 (ft³)
